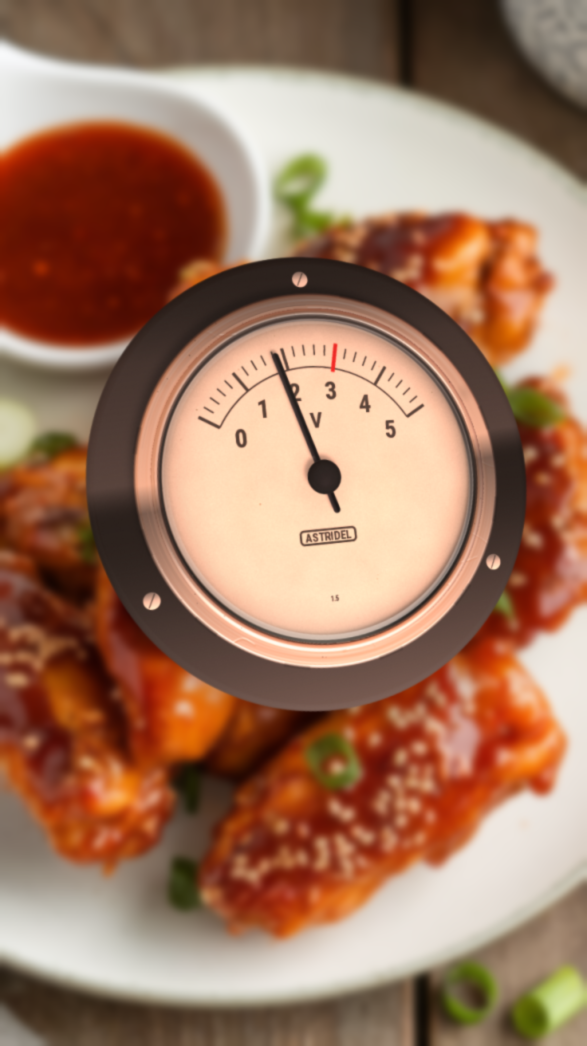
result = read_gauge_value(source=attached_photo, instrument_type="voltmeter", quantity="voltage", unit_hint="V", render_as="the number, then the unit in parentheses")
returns 1.8 (V)
